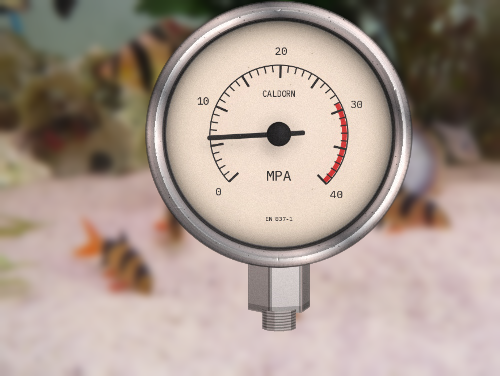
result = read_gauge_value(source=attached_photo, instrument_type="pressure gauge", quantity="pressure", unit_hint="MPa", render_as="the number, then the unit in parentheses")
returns 6 (MPa)
